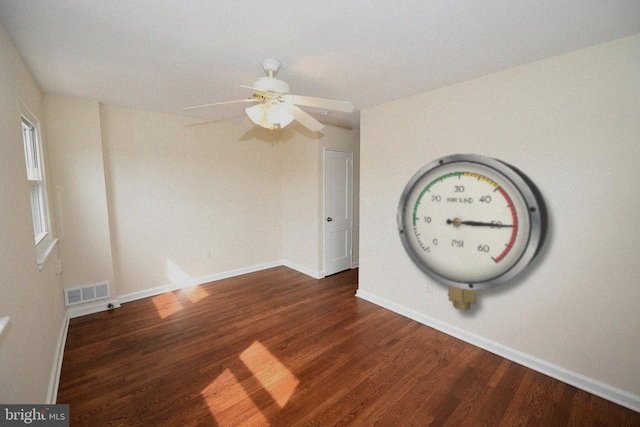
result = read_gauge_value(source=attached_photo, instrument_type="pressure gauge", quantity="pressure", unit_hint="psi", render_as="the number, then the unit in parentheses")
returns 50 (psi)
